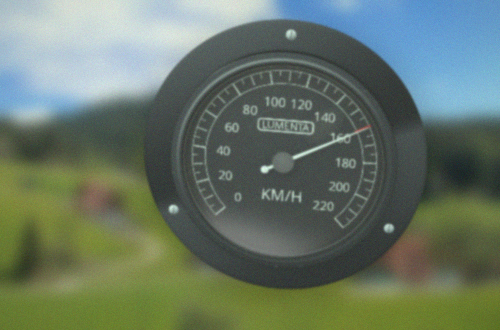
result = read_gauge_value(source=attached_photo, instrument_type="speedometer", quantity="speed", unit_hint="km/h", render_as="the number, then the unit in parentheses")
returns 160 (km/h)
